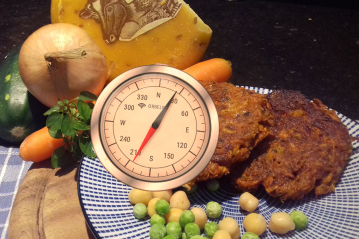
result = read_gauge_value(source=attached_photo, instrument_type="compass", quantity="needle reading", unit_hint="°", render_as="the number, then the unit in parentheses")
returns 205 (°)
